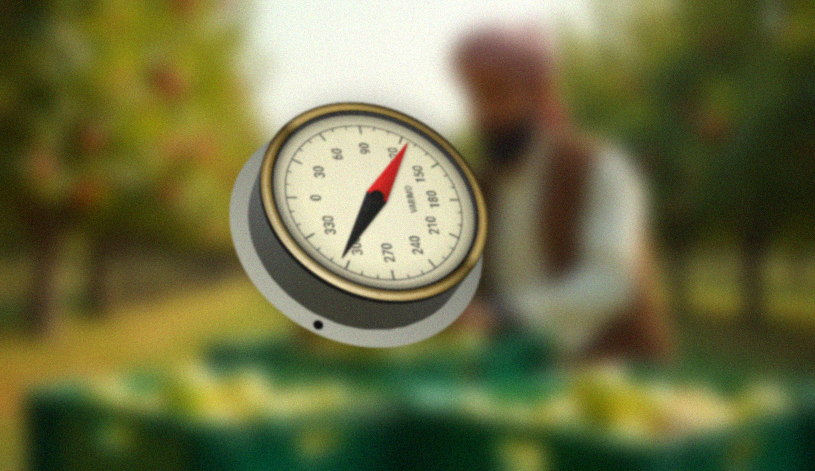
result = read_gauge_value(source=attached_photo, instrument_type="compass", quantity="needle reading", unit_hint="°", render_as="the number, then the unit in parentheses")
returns 125 (°)
